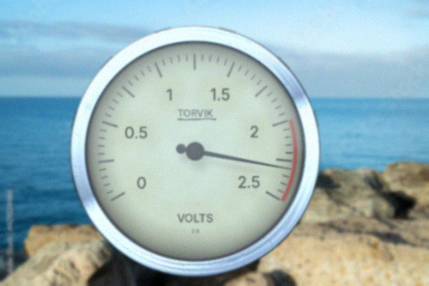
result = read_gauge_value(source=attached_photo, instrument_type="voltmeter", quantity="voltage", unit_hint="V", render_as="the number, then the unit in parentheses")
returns 2.3 (V)
